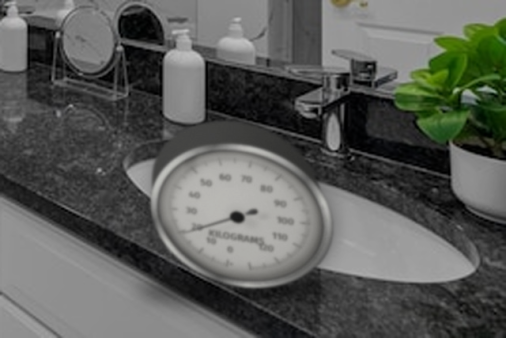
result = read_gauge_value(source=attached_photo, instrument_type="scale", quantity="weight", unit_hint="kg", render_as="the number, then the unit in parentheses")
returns 20 (kg)
